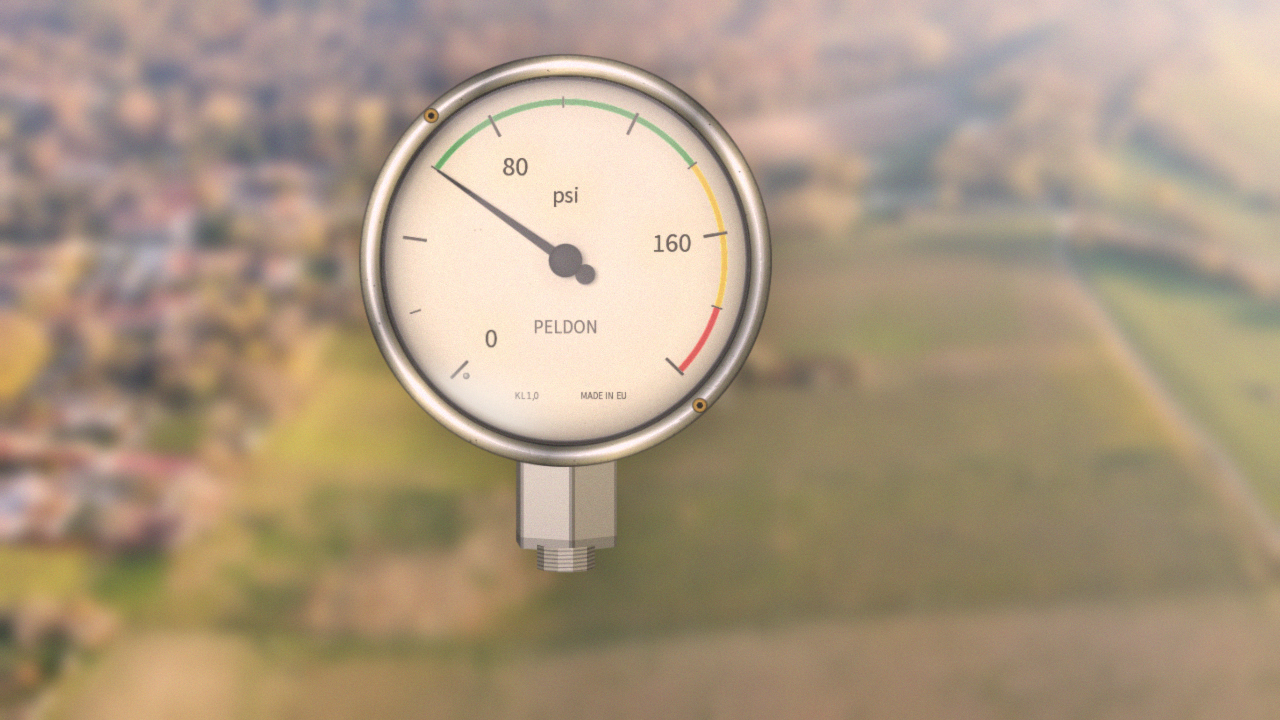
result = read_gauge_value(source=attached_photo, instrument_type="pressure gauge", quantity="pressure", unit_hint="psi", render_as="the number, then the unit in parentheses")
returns 60 (psi)
